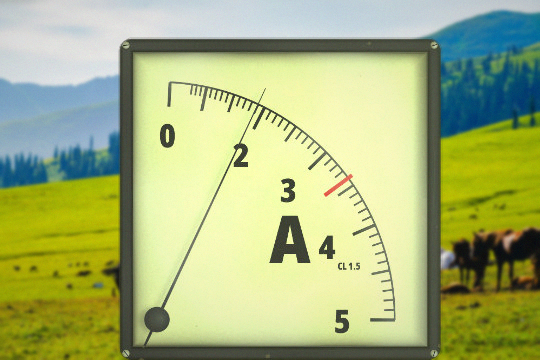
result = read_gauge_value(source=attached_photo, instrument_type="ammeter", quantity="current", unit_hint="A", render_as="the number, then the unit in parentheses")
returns 1.9 (A)
